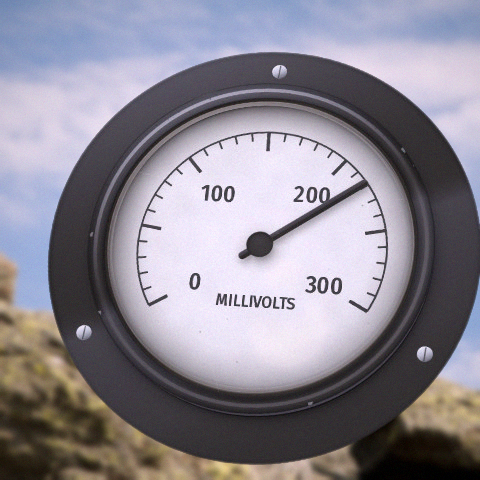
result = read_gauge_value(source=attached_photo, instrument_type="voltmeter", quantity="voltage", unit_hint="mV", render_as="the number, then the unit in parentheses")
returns 220 (mV)
